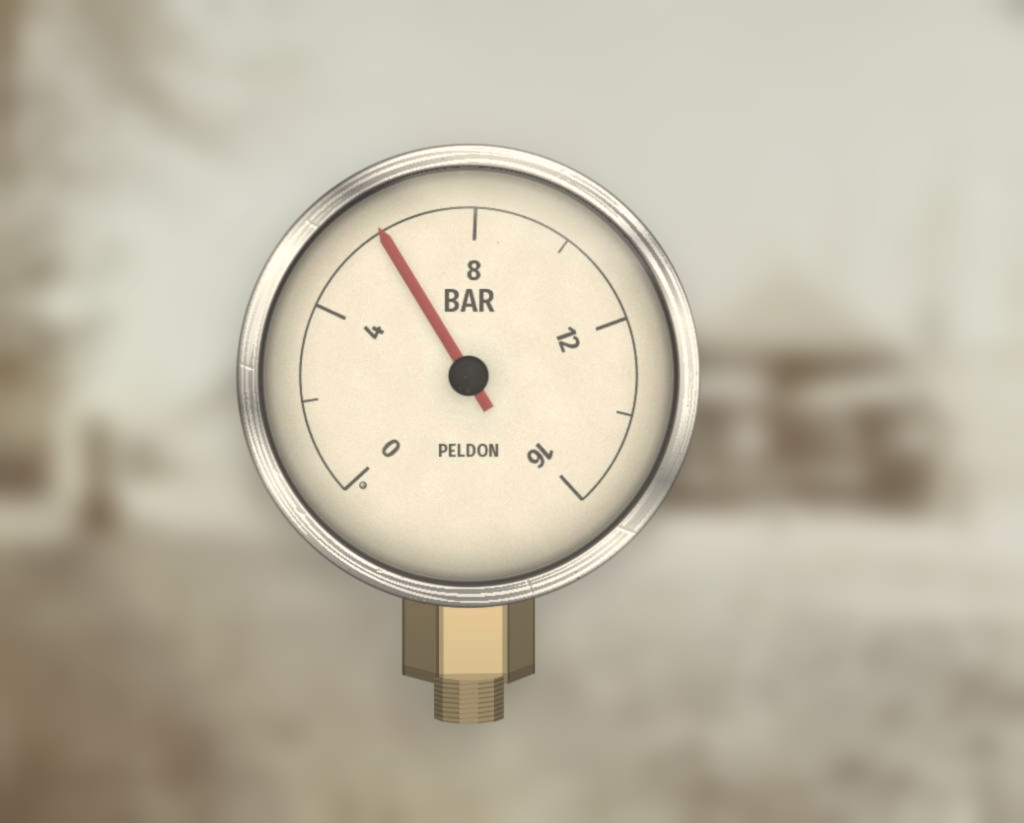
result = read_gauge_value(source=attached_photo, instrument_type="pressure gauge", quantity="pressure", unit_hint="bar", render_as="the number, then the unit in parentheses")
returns 6 (bar)
